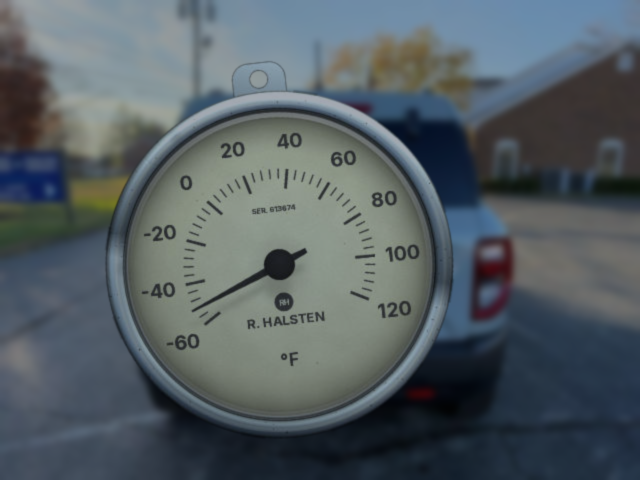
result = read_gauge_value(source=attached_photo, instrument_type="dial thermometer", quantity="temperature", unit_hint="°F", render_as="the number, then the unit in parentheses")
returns -52 (°F)
